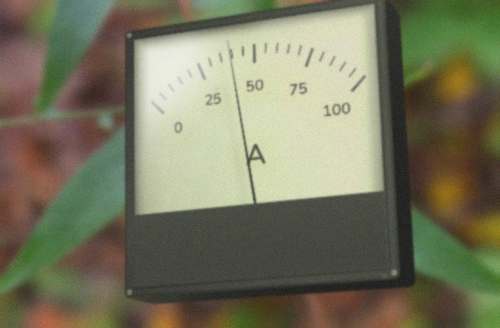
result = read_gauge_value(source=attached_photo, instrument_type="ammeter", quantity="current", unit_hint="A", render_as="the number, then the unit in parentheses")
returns 40 (A)
